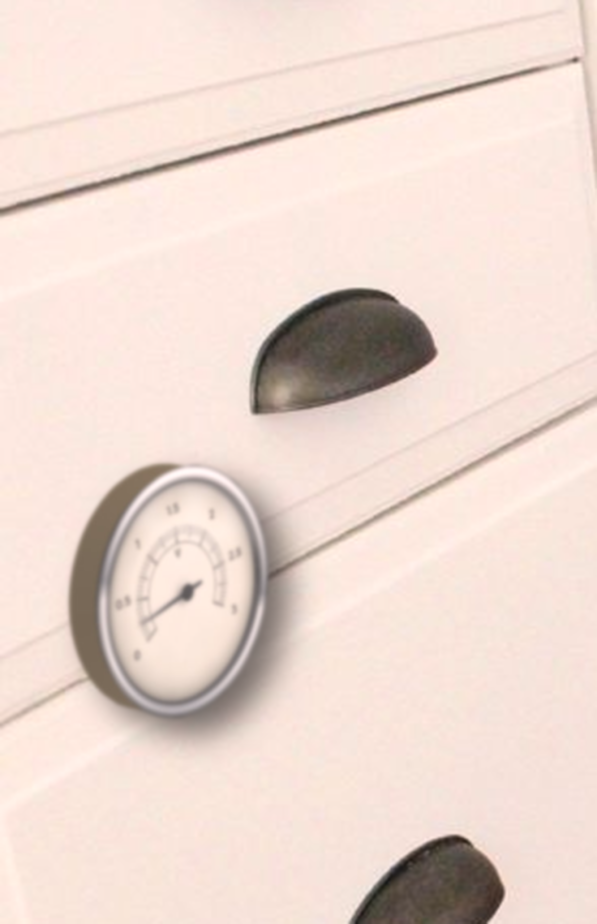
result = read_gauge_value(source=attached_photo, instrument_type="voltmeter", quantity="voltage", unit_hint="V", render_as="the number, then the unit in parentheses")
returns 0.25 (V)
